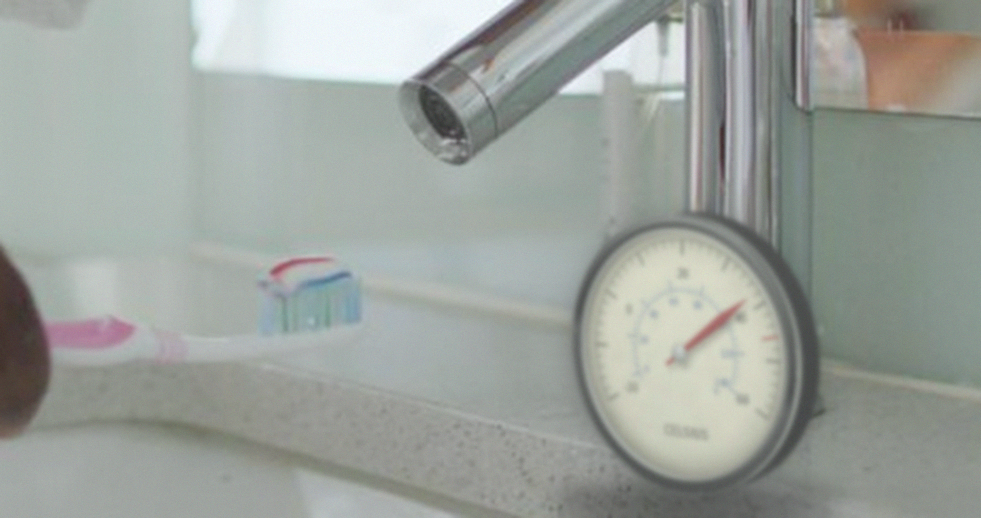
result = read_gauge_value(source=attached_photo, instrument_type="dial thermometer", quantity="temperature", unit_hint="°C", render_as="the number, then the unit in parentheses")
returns 38 (°C)
